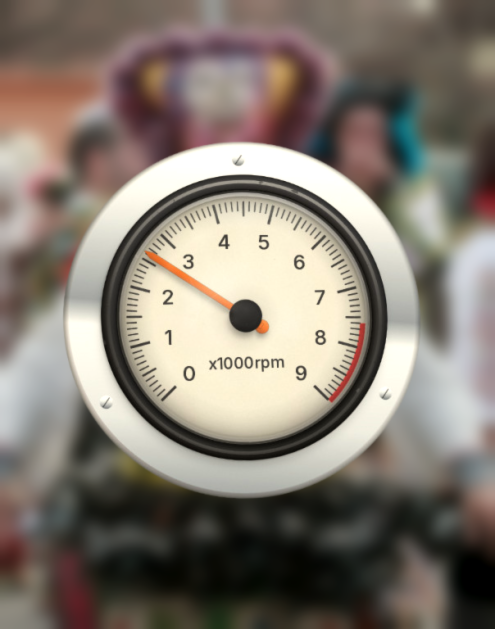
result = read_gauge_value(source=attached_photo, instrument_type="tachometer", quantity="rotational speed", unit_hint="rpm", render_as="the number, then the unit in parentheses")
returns 2600 (rpm)
